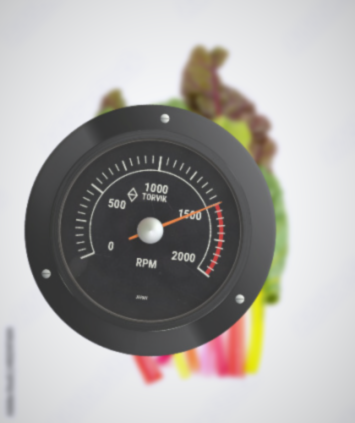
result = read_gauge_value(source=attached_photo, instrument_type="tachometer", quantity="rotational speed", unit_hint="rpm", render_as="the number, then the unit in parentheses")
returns 1500 (rpm)
